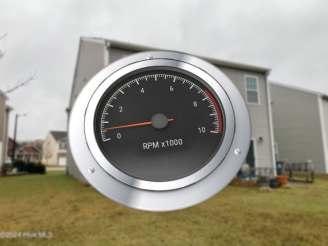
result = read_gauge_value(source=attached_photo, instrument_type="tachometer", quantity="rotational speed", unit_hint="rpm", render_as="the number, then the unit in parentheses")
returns 500 (rpm)
